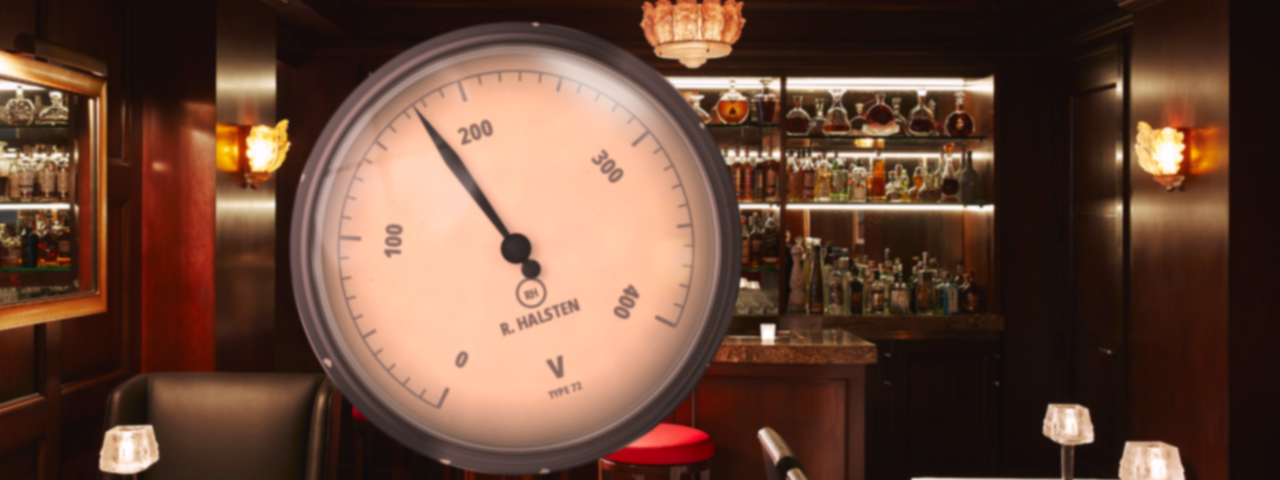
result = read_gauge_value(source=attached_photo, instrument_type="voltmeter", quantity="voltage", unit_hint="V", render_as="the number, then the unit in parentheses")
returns 175 (V)
